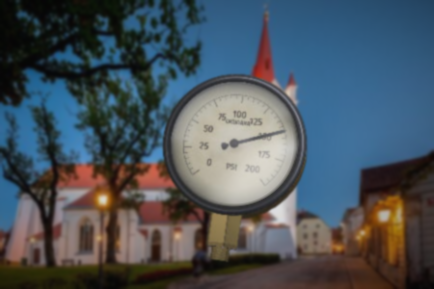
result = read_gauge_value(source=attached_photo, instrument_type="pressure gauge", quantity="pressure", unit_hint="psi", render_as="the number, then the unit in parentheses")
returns 150 (psi)
